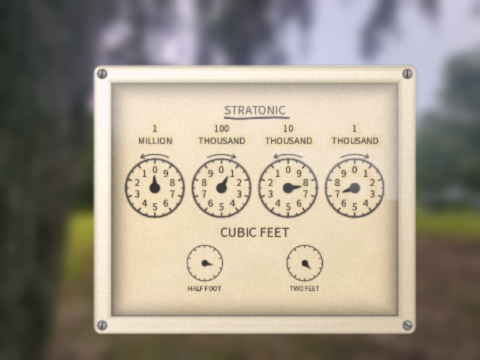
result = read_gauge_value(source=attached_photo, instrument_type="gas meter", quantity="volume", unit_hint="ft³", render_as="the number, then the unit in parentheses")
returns 7700 (ft³)
